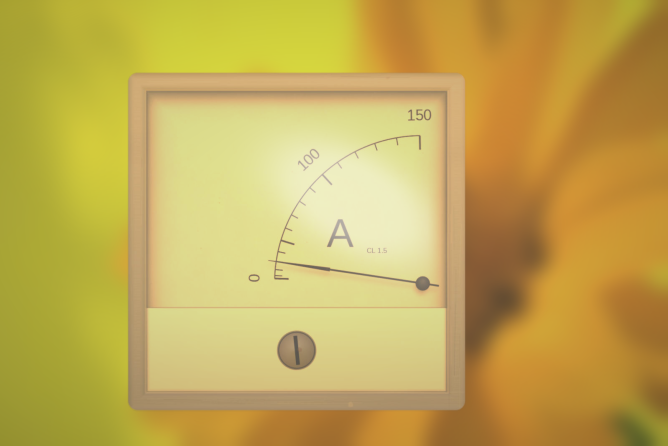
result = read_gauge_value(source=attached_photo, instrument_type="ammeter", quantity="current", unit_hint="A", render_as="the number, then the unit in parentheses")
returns 30 (A)
